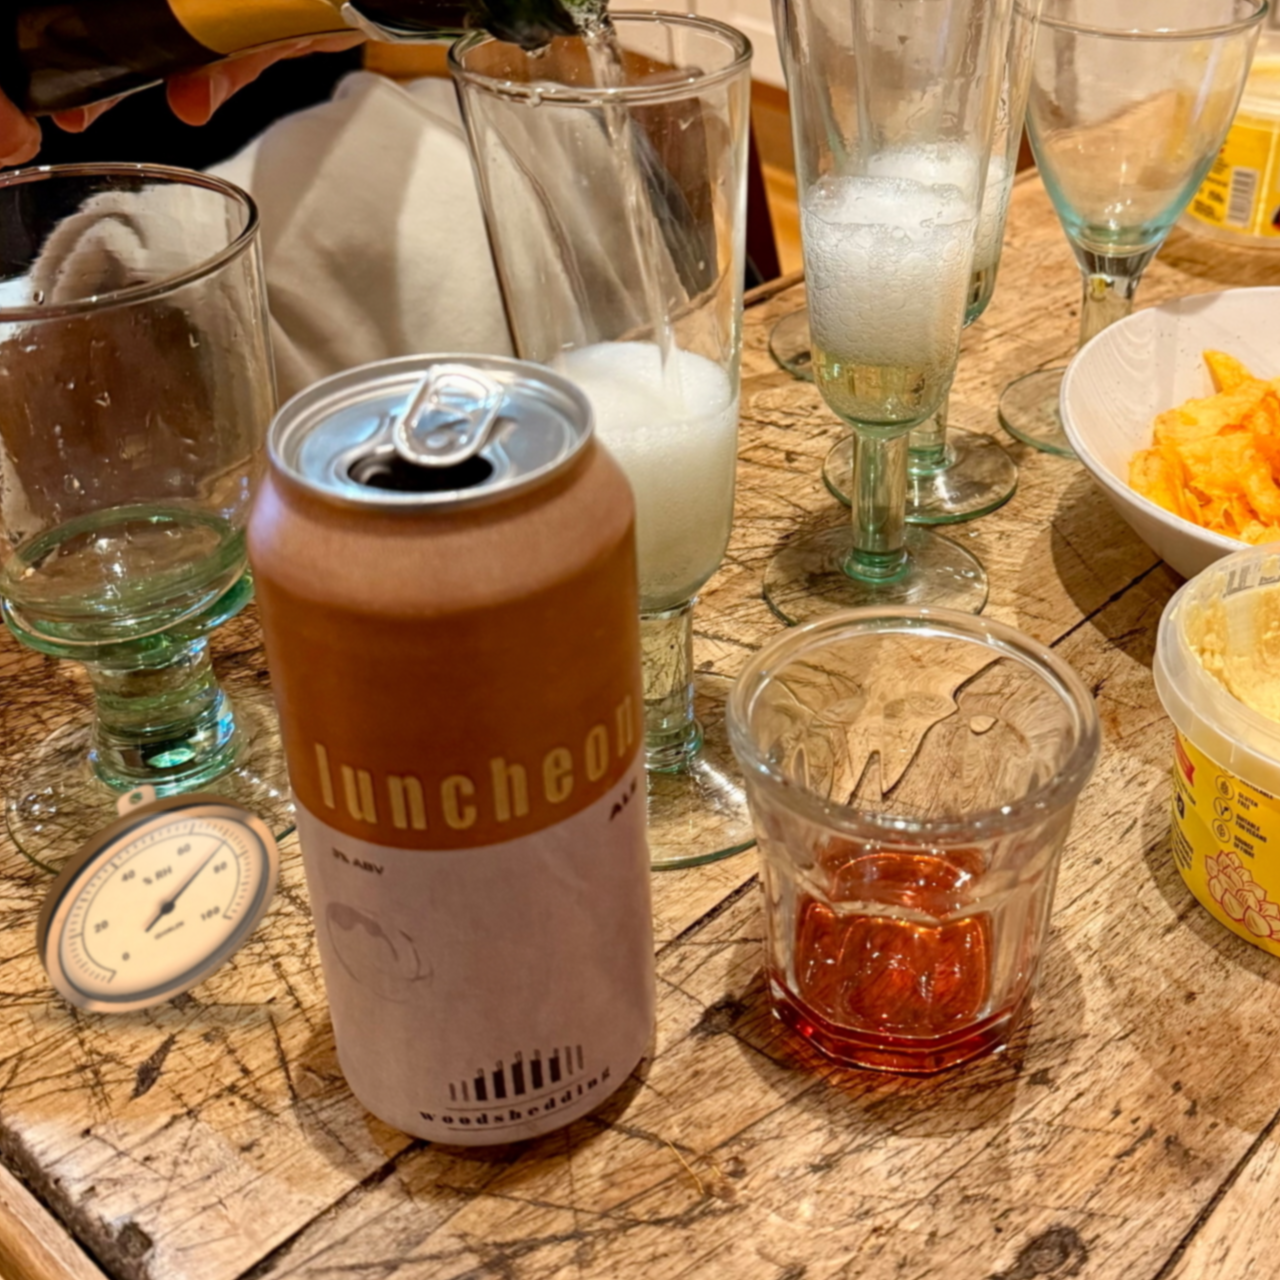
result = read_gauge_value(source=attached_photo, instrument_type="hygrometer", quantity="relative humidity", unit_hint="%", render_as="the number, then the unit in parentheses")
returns 70 (%)
